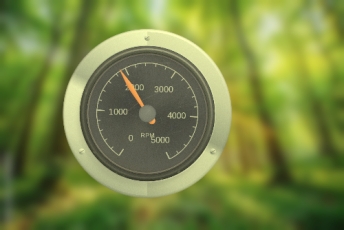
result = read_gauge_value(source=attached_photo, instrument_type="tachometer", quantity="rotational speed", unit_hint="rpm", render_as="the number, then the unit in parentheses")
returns 1900 (rpm)
